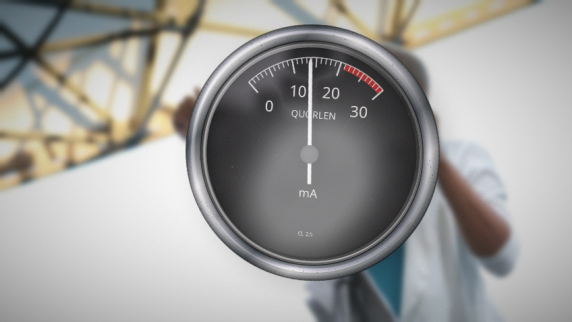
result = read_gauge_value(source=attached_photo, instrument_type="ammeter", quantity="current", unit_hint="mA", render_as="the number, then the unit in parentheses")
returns 14 (mA)
